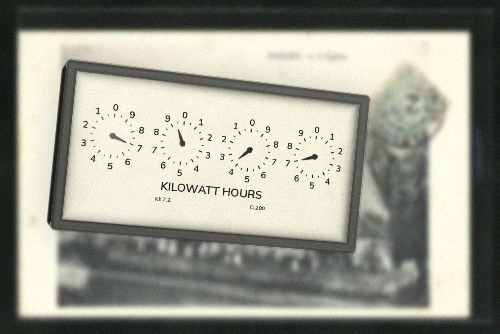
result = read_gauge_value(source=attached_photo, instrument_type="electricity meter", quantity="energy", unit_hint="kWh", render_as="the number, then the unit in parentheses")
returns 6937 (kWh)
